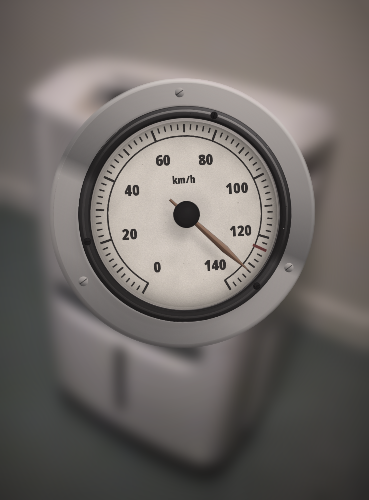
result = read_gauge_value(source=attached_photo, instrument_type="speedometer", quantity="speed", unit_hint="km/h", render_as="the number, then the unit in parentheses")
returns 132 (km/h)
